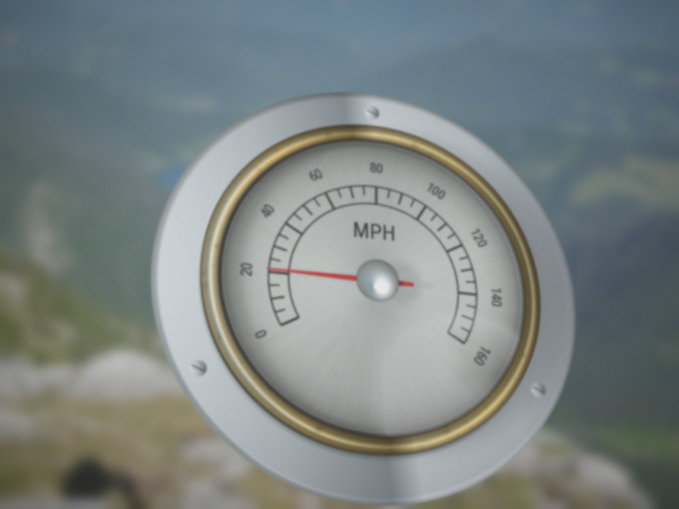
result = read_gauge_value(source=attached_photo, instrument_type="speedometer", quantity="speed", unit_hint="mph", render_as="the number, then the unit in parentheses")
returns 20 (mph)
